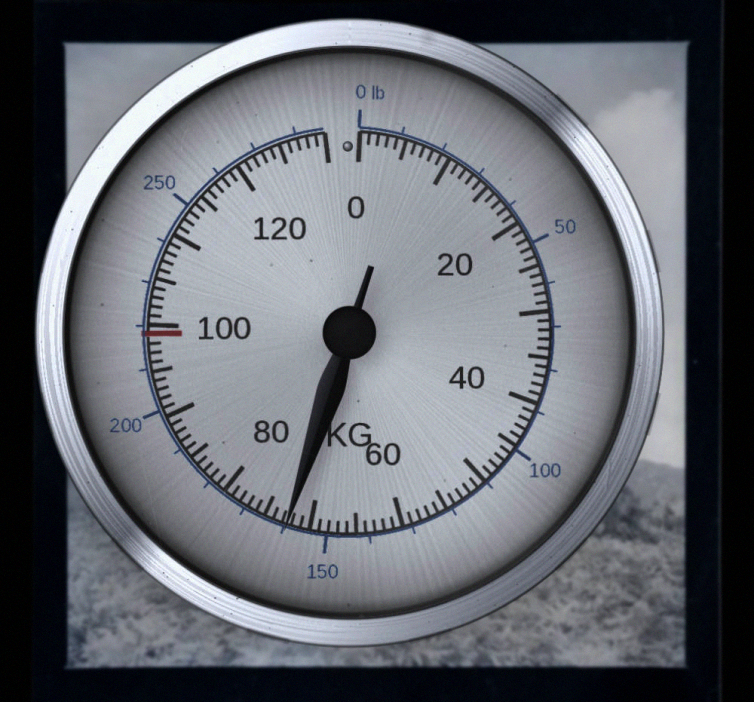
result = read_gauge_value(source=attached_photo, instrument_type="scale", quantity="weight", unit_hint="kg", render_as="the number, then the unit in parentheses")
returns 72.5 (kg)
